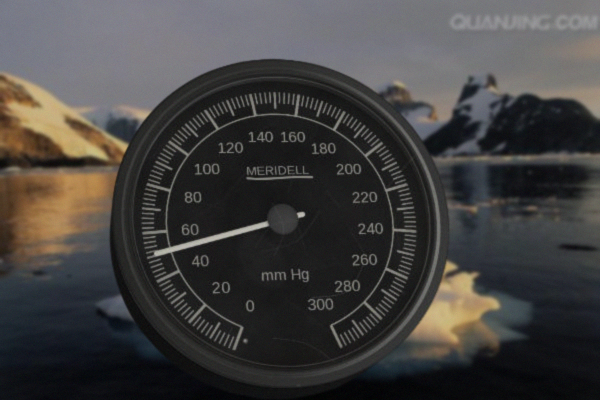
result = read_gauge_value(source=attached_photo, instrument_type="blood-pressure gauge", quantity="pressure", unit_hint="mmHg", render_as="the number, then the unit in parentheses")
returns 50 (mmHg)
